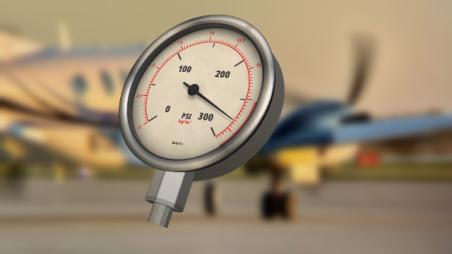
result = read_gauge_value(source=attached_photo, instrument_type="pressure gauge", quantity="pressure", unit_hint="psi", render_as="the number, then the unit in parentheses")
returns 275 (psi)
